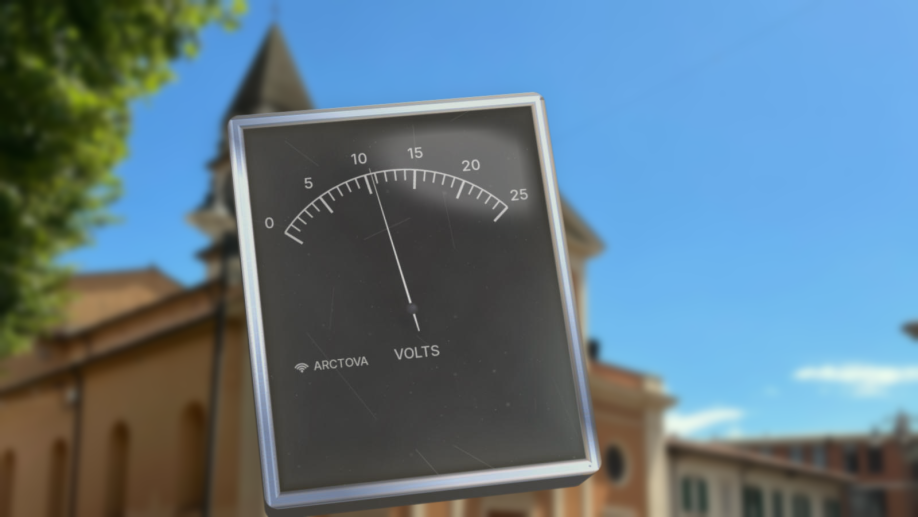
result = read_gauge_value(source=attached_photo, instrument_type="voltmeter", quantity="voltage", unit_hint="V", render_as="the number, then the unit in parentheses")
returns 10.5 (V)
